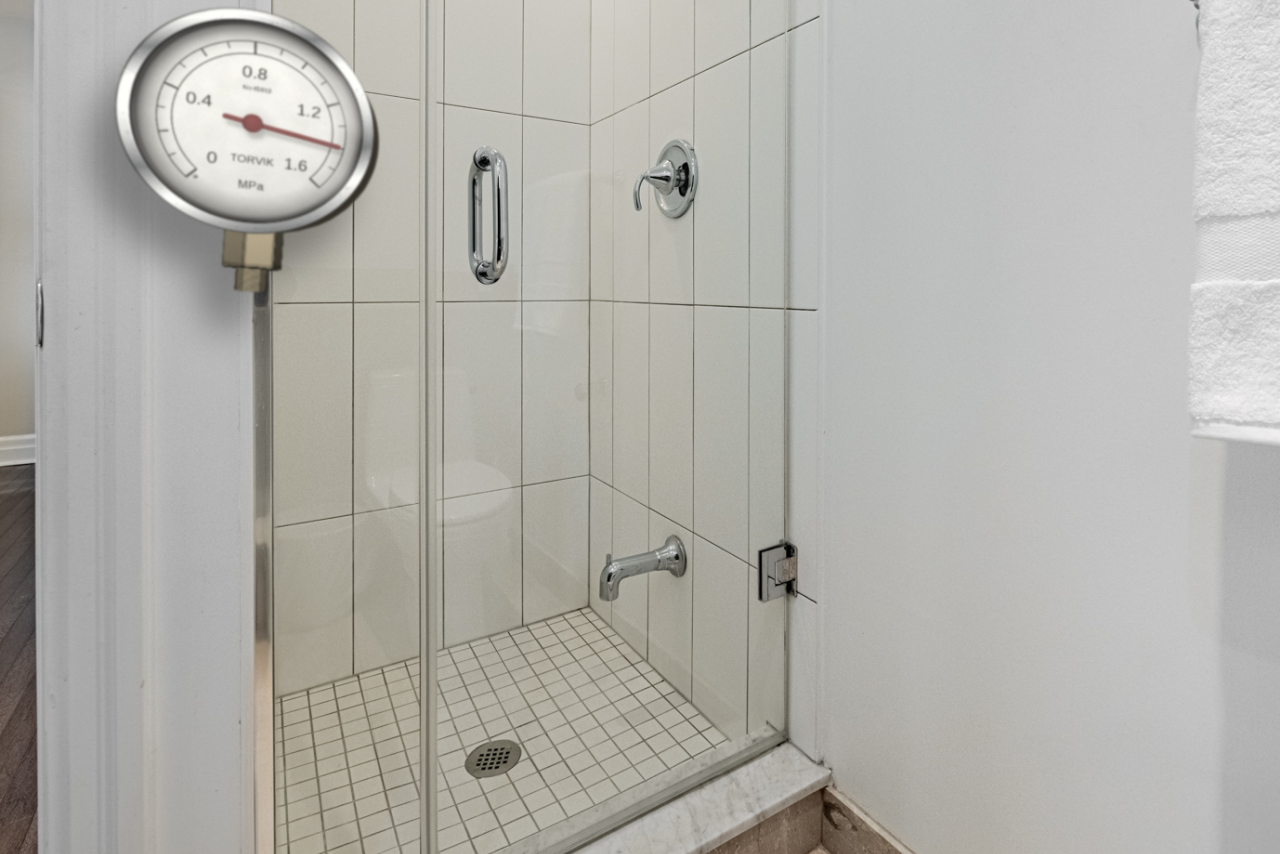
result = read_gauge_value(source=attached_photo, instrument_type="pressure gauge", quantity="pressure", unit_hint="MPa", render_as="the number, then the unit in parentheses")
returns 1.4 (MPa)
